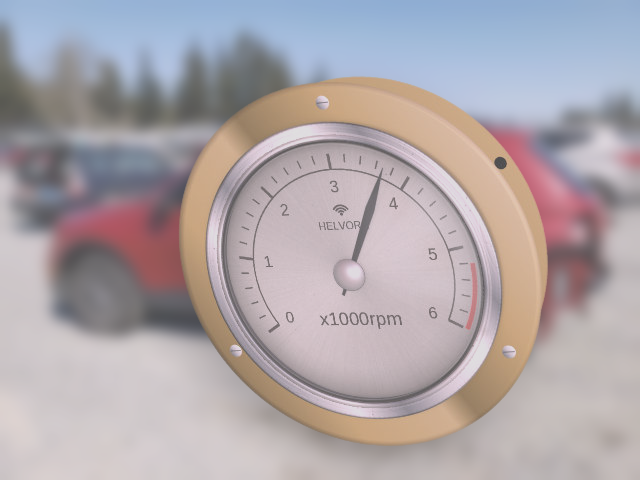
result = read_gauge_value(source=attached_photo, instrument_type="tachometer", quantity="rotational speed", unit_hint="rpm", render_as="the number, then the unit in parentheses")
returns 3700 (rpm)
